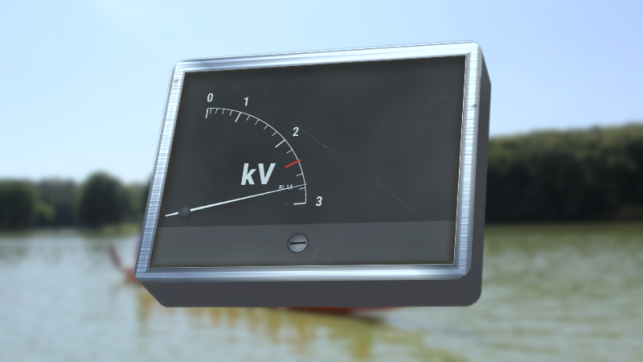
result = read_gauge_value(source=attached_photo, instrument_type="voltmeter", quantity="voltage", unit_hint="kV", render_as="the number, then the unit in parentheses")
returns 2.8 (kV)
